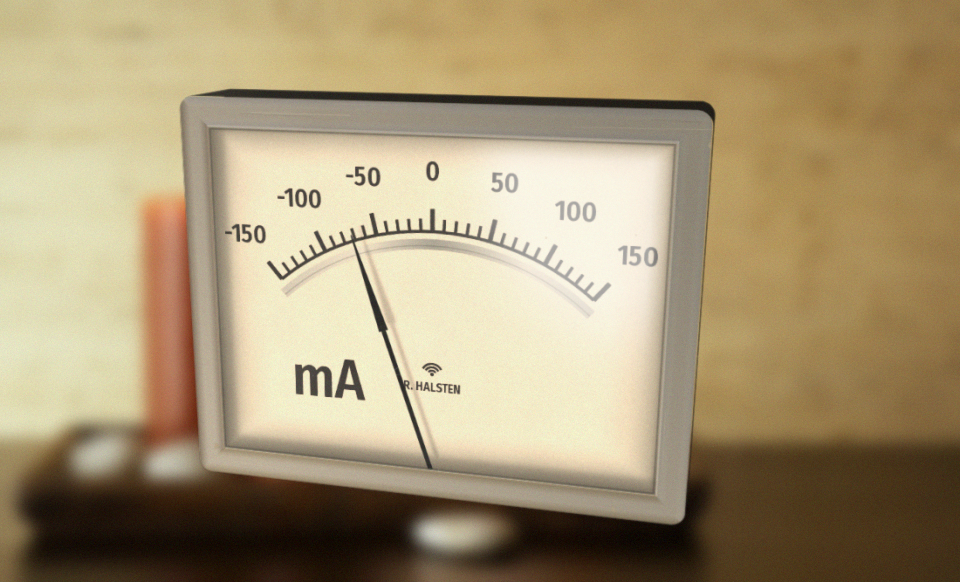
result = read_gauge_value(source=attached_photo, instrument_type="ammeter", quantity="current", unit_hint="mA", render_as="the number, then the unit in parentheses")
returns -70 (mA)
